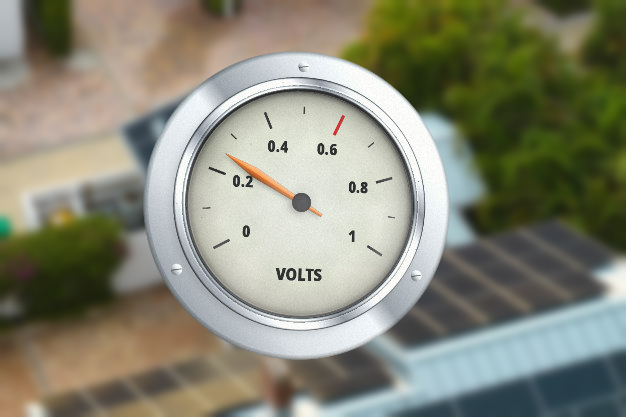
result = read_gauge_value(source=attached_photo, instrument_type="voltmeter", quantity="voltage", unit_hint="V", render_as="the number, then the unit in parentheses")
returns 0.25 (V)
